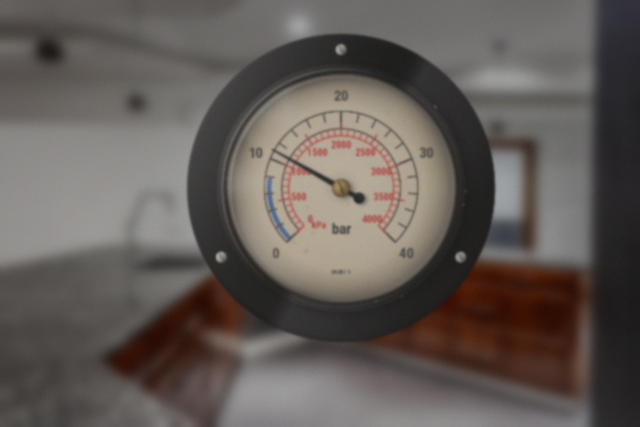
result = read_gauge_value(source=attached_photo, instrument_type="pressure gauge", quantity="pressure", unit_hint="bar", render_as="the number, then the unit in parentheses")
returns 11 (bar)
